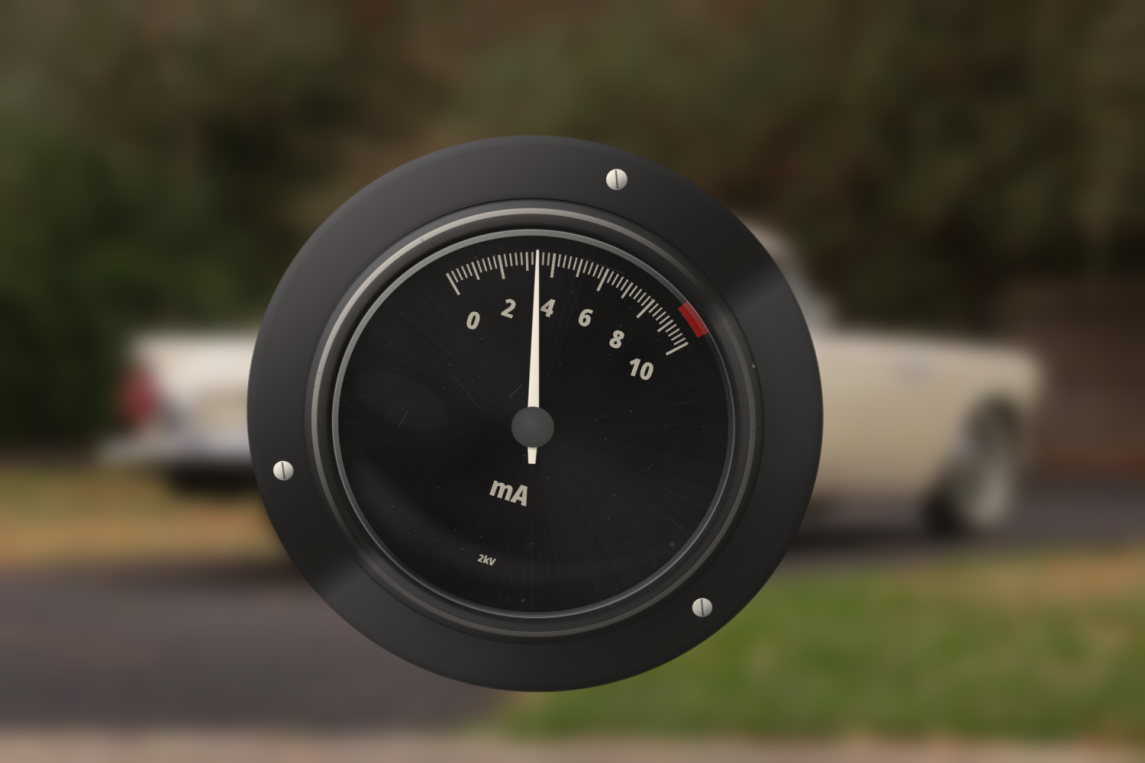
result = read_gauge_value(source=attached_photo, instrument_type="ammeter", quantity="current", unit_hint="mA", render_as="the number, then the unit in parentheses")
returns 3.4 (mA)
